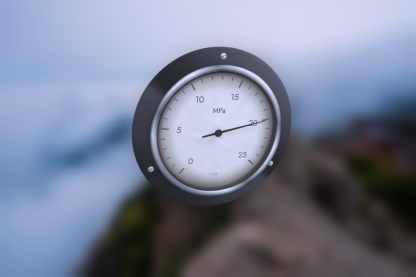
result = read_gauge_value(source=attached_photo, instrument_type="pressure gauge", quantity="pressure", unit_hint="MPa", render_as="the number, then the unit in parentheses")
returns 20 (MPa)
